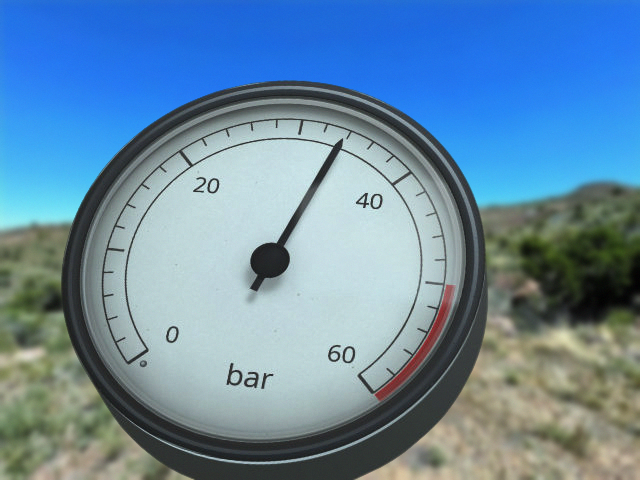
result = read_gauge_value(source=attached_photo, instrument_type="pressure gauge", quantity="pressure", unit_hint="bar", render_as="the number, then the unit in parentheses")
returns 34 (bar)
